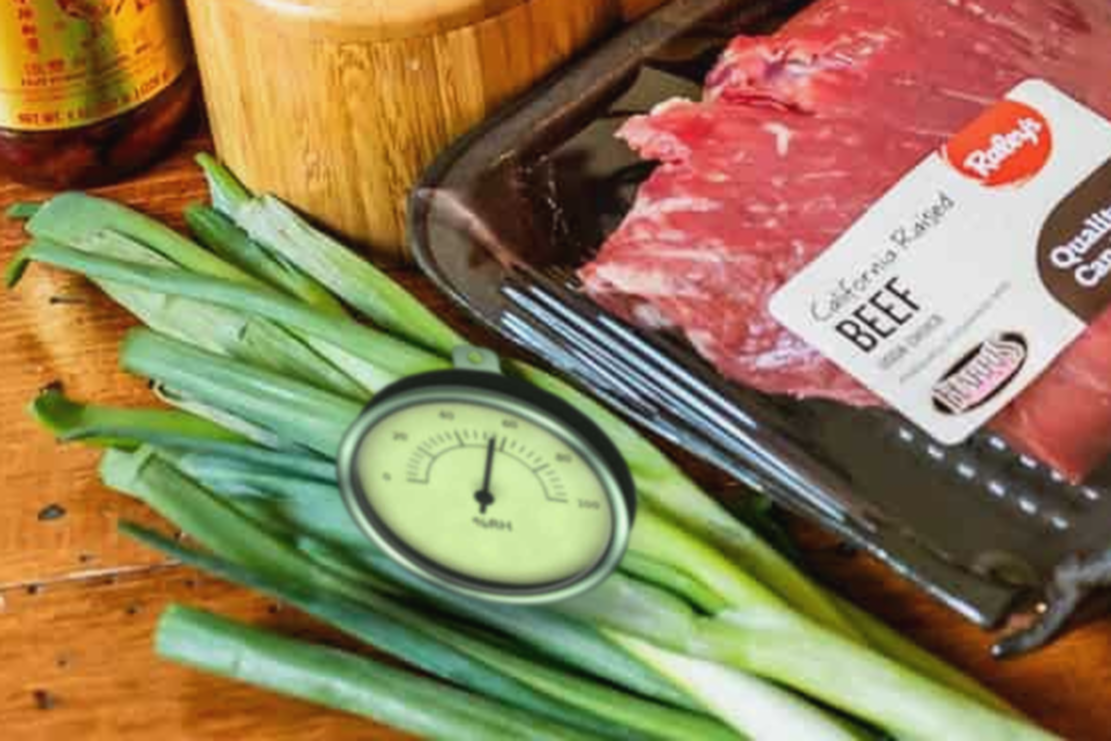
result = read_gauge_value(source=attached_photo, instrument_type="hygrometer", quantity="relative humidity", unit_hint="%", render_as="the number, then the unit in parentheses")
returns 56 (%)
